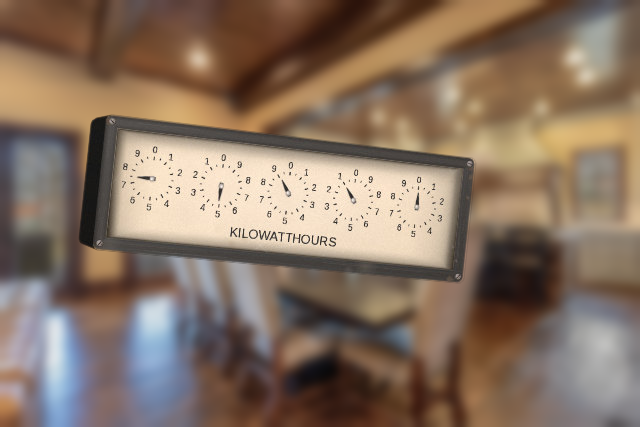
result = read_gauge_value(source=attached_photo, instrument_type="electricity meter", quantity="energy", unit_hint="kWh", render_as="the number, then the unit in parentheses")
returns 74910 (kWh)
